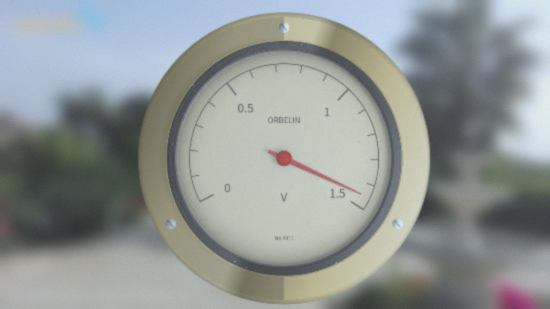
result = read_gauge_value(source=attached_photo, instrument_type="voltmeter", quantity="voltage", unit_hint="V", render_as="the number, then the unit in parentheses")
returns 1.45 (V)
